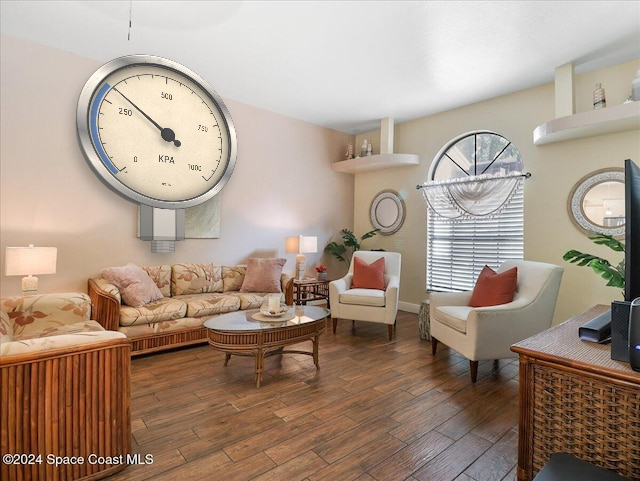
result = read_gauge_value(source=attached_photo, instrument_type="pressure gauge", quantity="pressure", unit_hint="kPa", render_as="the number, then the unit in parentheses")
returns 300 (kPa)
